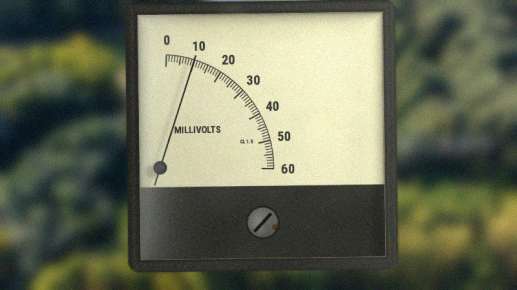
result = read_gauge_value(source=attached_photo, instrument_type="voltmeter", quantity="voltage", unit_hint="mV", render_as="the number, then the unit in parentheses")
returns 10 (mV)
